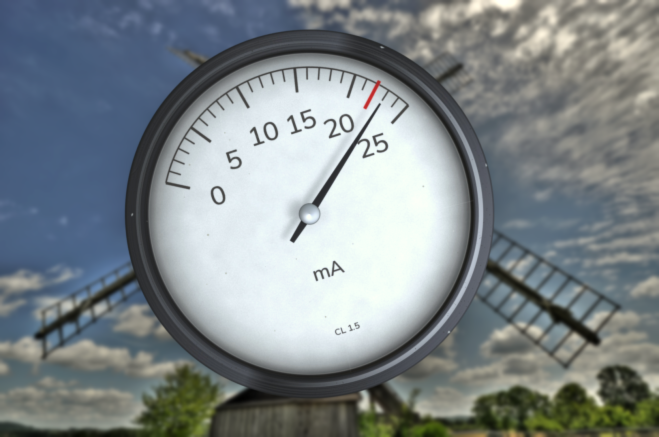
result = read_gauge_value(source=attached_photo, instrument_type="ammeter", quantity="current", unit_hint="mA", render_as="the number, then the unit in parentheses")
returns 23 (mA)
